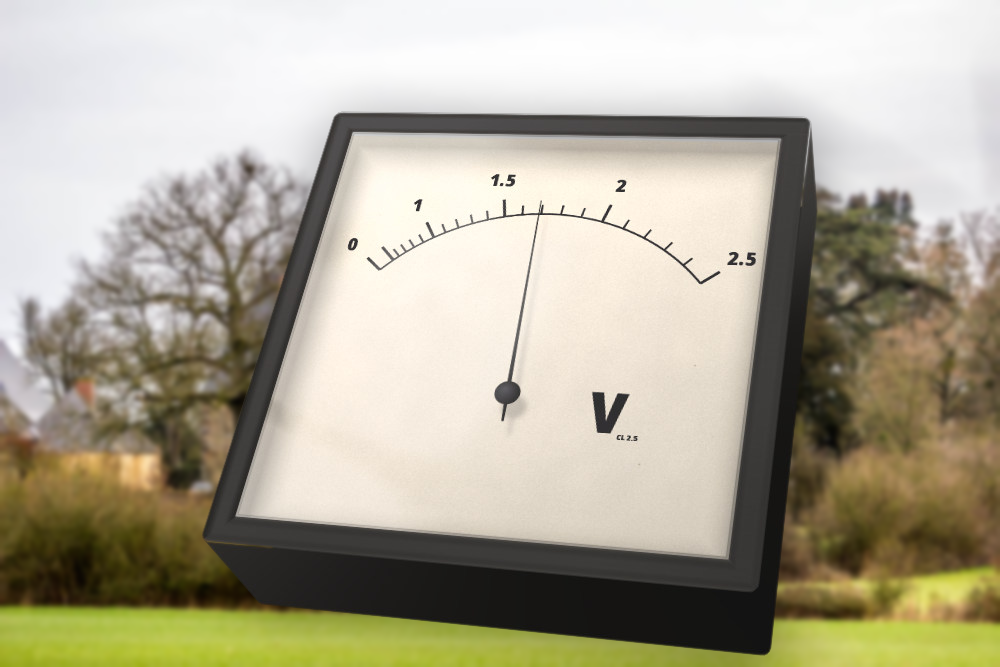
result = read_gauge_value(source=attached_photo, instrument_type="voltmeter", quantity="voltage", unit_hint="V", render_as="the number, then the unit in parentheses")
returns 1.7 (V)
